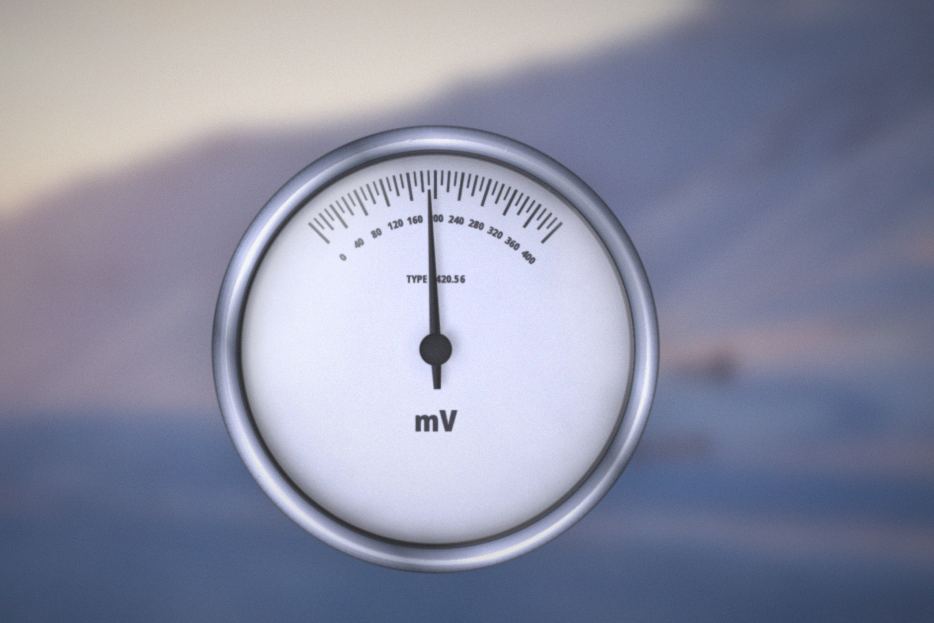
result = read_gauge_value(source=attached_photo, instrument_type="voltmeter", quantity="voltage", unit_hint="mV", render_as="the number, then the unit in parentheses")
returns 190 (mV)
